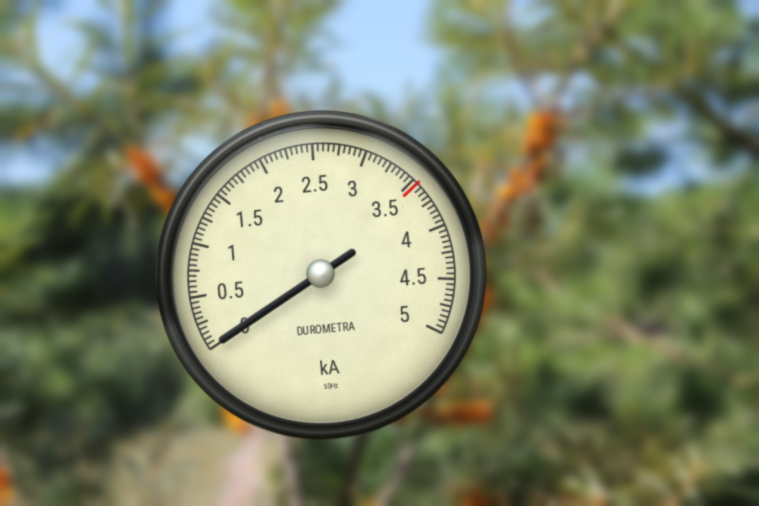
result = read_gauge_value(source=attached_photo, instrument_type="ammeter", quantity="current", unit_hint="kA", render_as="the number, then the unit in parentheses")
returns 0 (kA)
